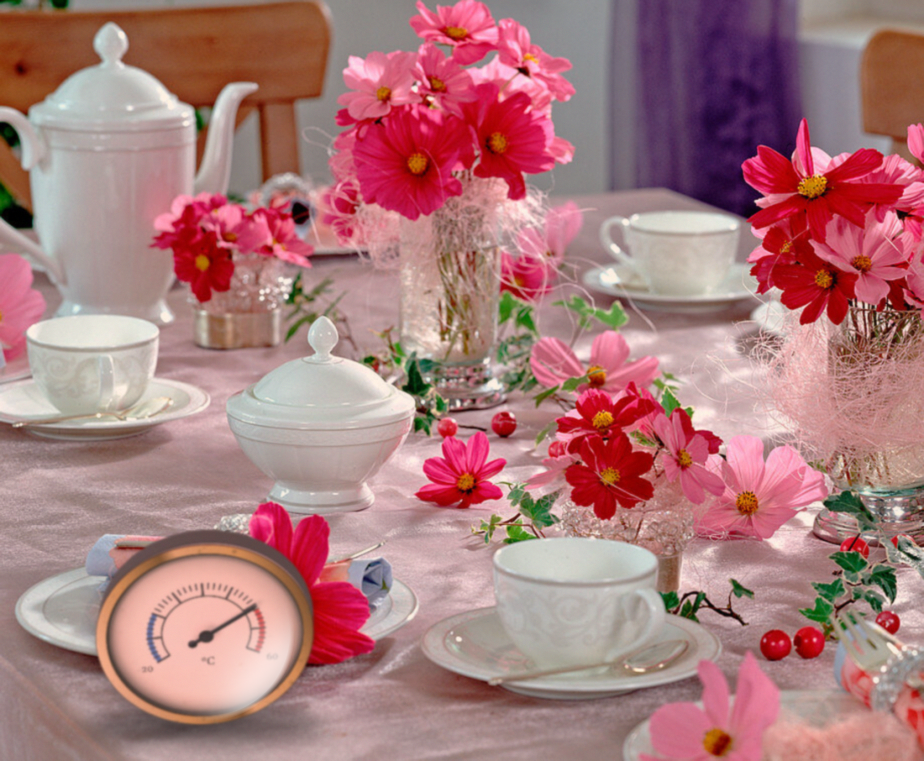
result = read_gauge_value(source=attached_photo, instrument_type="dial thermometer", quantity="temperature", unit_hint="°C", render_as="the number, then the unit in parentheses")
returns 40 (°C)
